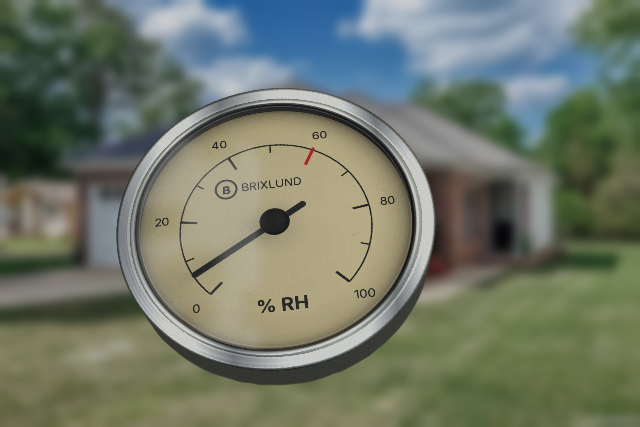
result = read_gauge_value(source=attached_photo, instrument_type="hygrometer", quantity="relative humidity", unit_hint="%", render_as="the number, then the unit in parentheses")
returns 5 (%)
